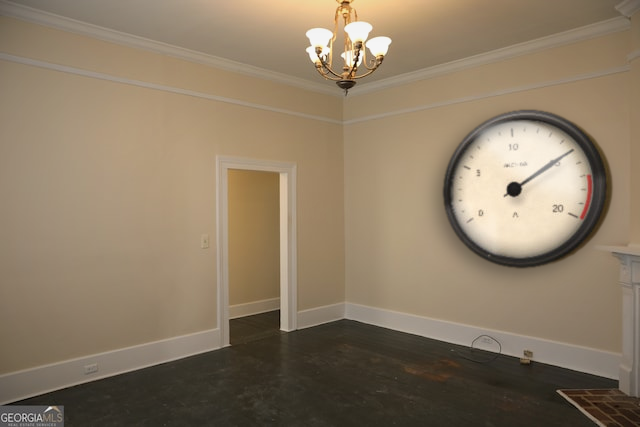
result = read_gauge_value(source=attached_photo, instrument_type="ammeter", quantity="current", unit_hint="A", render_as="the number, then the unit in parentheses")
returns 15 (A)
